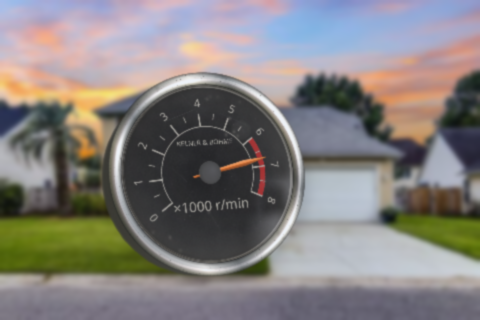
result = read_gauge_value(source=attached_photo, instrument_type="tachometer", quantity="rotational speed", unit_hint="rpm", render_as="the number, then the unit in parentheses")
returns 6750 (rpm)
